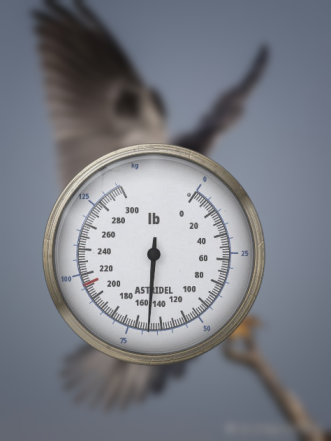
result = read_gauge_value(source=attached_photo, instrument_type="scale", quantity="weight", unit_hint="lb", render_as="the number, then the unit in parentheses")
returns 150 (lb)
